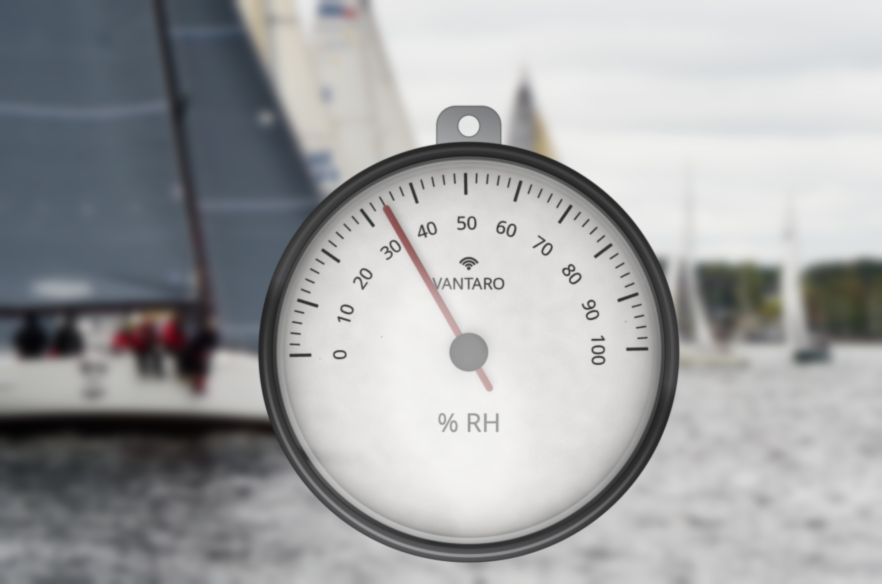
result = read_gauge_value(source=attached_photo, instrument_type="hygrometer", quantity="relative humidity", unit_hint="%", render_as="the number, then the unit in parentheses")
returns 34 (%)
